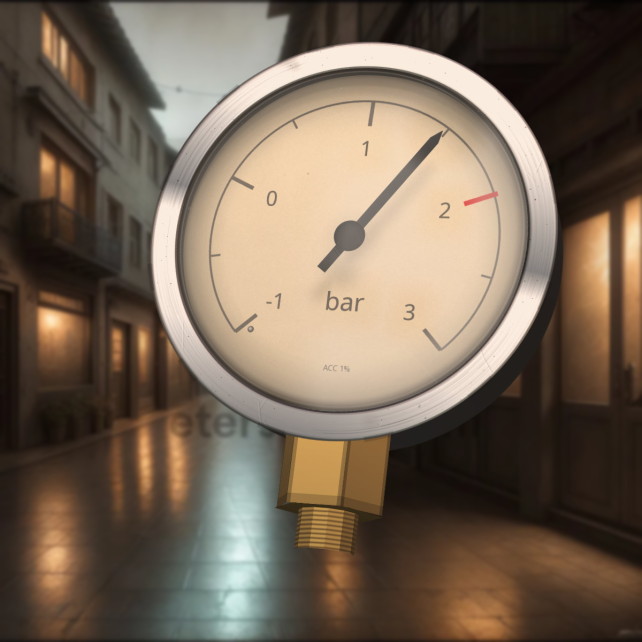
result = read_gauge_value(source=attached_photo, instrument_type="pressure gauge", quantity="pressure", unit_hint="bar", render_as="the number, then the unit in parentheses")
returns 1.5 (bar)
